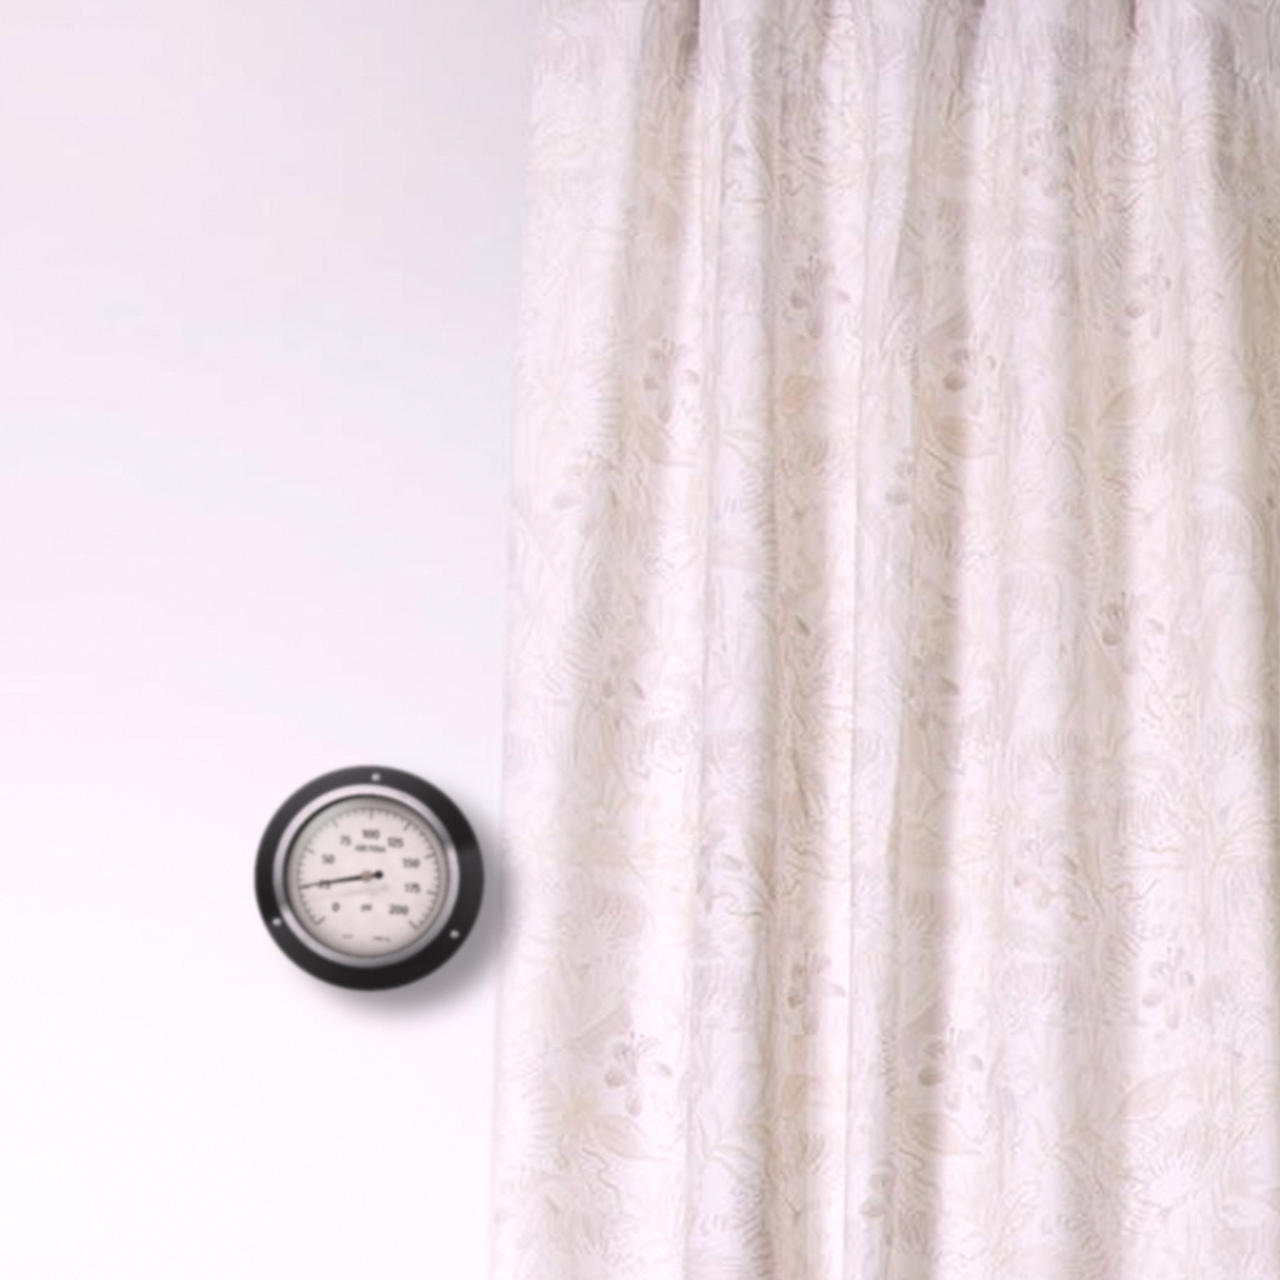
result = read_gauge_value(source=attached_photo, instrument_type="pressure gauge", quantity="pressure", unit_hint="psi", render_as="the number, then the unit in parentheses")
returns 25 (psi)
